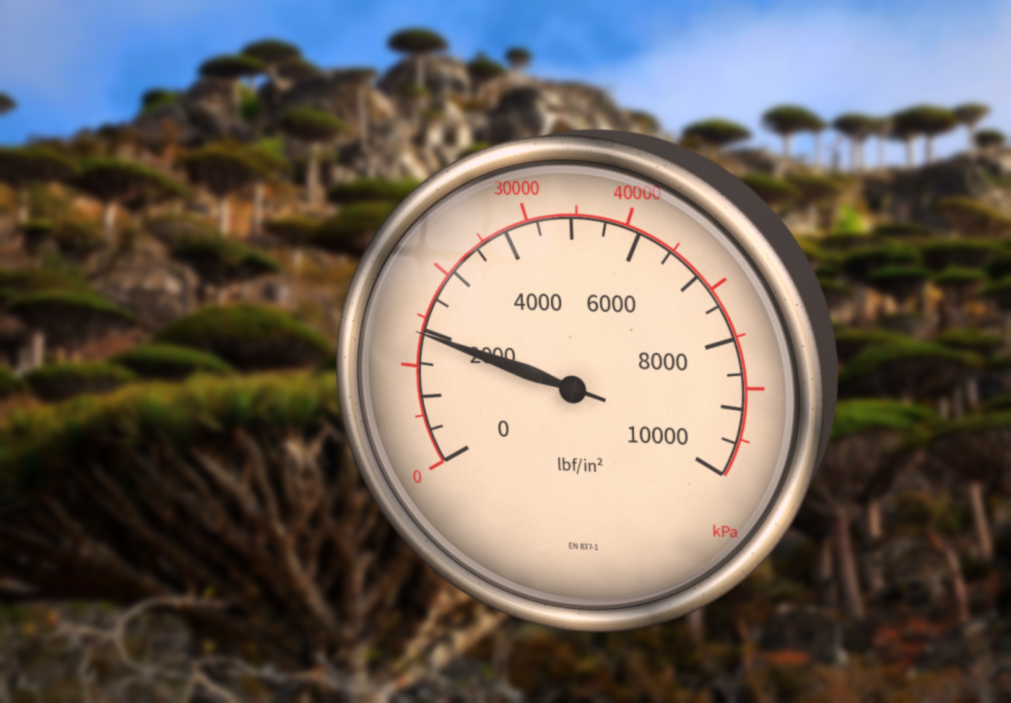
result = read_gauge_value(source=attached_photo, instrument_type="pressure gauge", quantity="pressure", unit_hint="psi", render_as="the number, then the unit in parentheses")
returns 2000 (psi)
